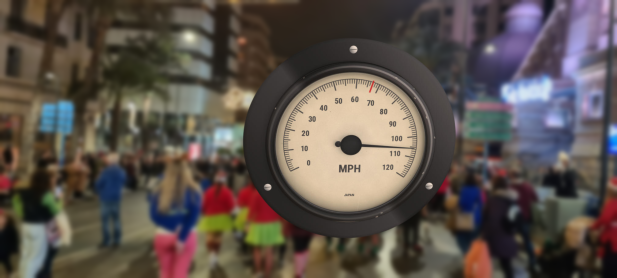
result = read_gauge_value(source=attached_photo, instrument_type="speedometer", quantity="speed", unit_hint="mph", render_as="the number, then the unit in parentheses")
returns 105 (mph)
